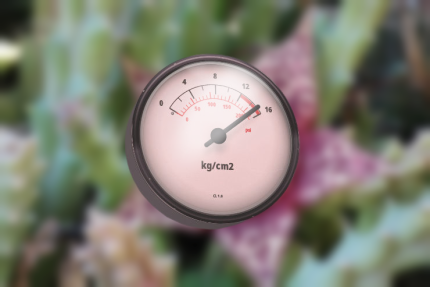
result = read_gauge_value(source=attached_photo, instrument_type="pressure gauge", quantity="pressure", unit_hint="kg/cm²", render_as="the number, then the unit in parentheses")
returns 15 (kg/cm²)
